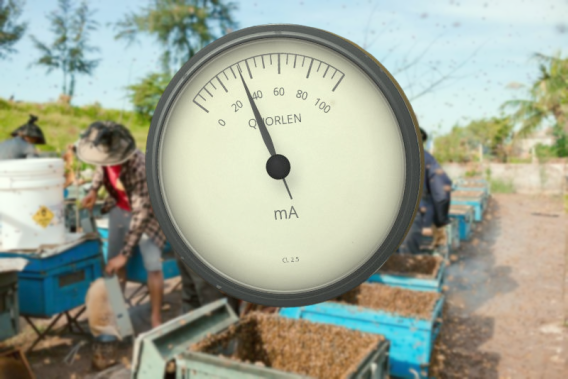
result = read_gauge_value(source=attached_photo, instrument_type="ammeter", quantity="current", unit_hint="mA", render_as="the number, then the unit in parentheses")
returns 35 (mA)
